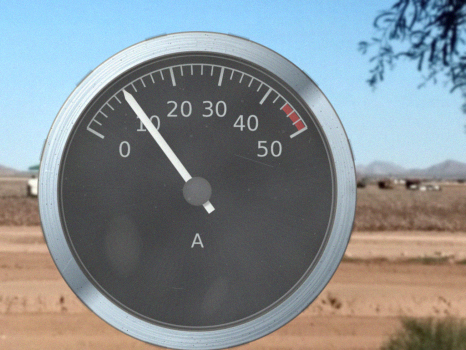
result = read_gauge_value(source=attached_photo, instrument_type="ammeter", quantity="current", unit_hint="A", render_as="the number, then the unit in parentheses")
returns 10 (A)
